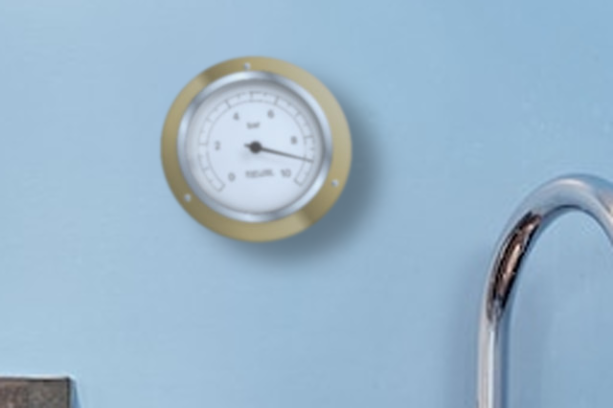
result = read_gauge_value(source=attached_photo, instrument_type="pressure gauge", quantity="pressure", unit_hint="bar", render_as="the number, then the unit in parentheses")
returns 9 (bar)
